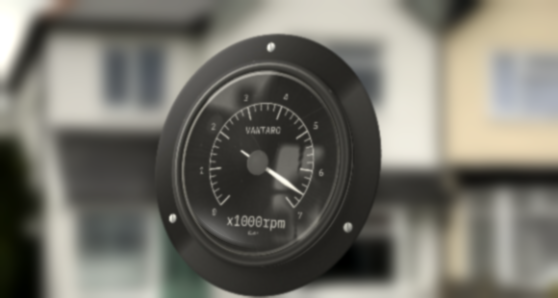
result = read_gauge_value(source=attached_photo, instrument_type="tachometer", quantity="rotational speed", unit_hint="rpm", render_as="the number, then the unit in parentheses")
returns 6600 (rpm)
